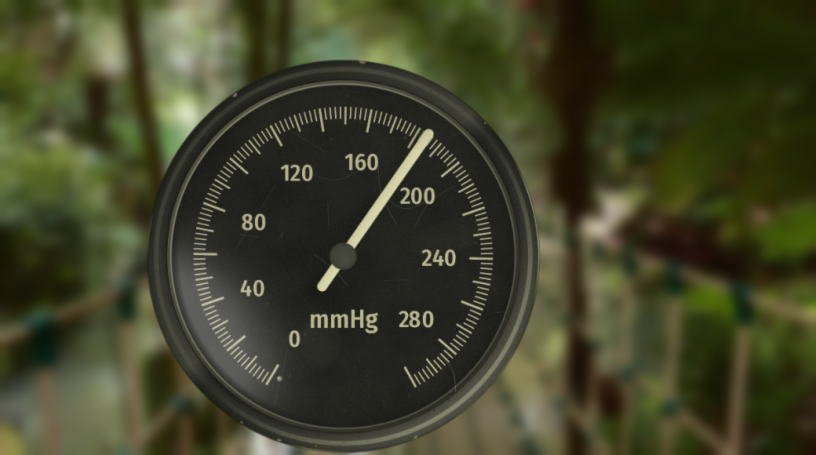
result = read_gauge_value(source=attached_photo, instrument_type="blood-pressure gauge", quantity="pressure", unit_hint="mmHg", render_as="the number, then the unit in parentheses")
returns 184 (mmHg)
